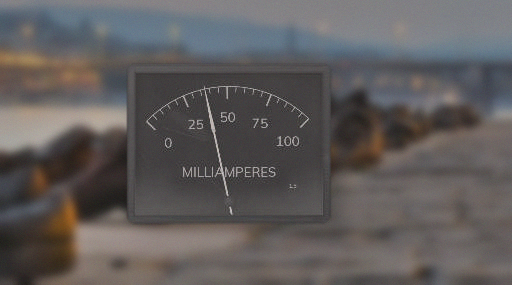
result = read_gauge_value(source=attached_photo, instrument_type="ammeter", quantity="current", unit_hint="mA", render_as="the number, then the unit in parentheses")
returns 37.5 (mA)
